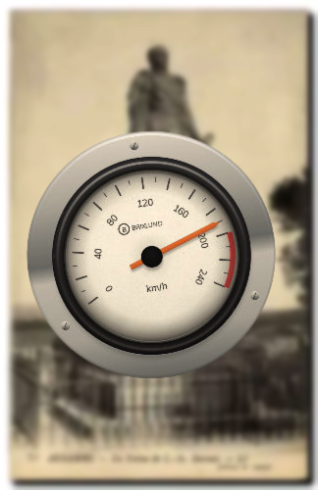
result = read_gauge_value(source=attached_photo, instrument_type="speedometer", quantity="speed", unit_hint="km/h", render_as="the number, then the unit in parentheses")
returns 190 (km/h)
